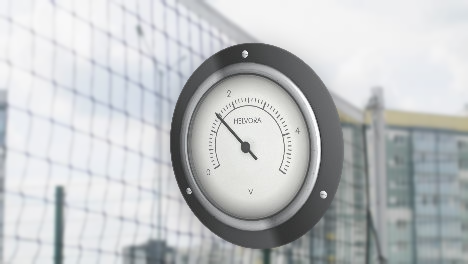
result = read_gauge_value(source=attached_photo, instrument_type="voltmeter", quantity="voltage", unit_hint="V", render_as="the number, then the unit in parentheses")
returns 1.5 (V)
